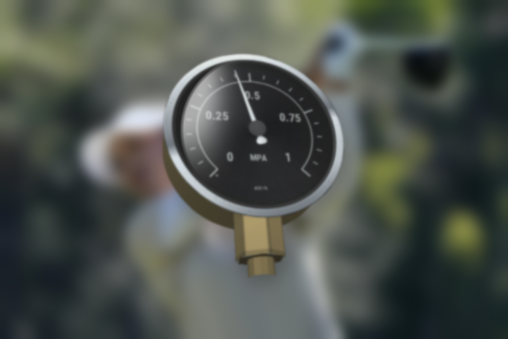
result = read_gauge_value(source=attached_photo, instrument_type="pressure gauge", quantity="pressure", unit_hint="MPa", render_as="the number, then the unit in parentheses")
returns 0.45 (MPa)
